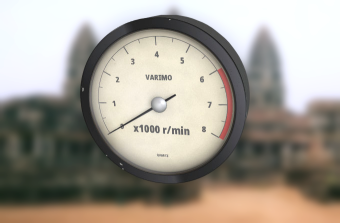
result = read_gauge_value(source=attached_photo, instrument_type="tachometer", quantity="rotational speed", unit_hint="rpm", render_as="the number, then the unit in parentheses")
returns 0 (rpm)
